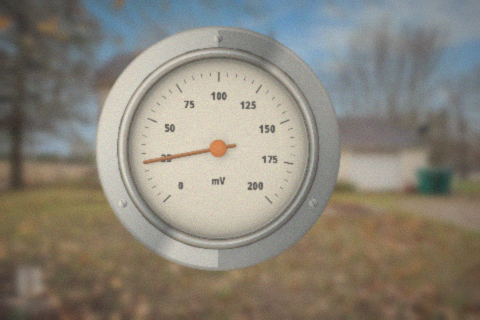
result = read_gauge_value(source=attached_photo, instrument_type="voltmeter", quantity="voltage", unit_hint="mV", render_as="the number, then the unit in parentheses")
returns 25 (mV)
